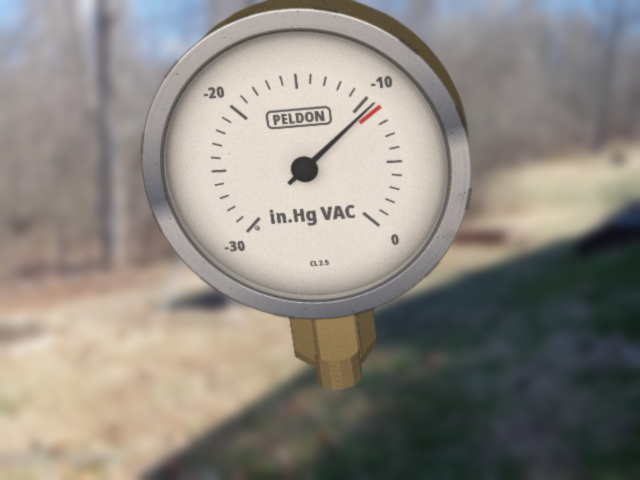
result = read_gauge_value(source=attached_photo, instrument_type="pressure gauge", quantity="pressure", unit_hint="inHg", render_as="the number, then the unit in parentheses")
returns -9.5 (inHg)
